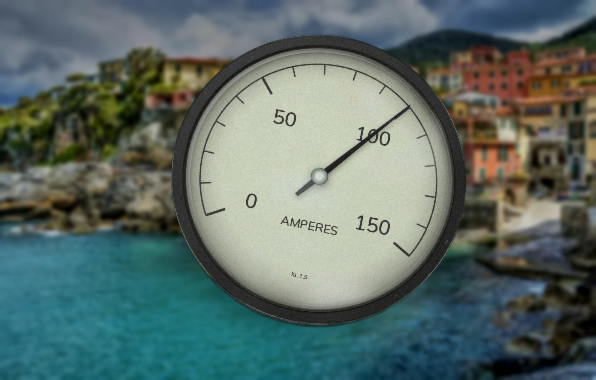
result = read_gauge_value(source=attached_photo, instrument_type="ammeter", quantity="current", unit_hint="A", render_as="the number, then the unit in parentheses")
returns 100 (A)
